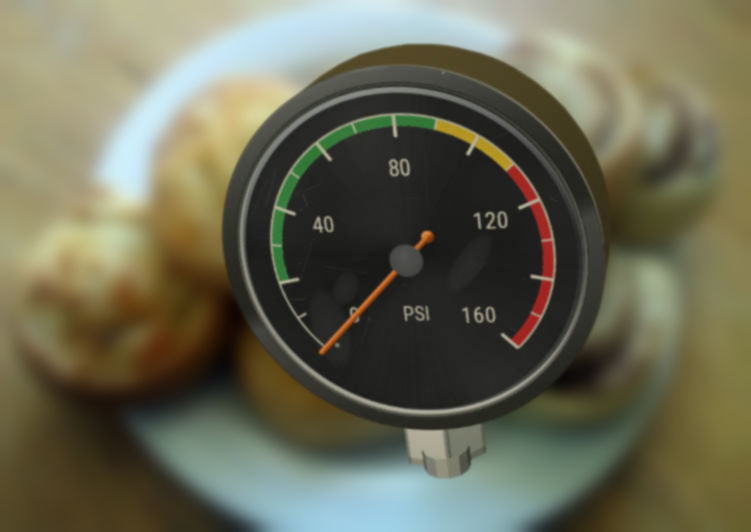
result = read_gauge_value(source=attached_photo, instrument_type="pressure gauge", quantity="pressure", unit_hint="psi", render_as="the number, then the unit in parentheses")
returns 0 (psi)
